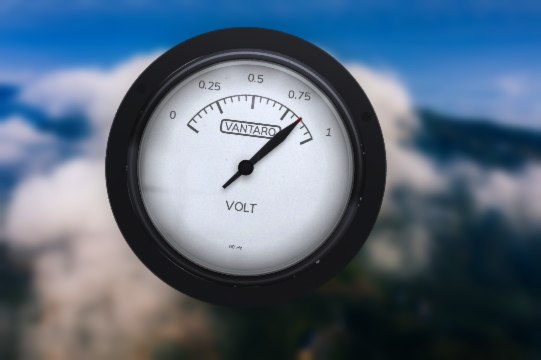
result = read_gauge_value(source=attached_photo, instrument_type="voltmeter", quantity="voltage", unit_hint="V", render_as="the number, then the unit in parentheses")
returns 0.85 (V)
